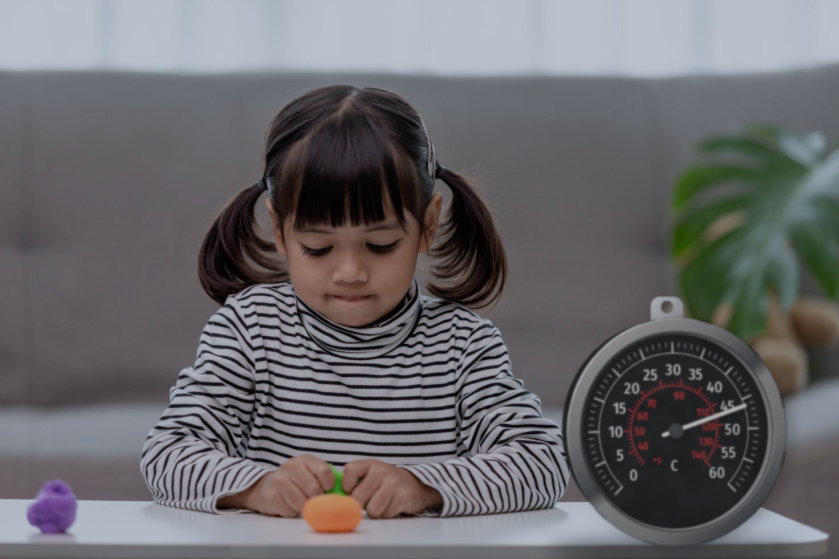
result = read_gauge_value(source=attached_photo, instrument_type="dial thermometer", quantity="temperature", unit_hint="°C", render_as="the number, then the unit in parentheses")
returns 46 (°C)
